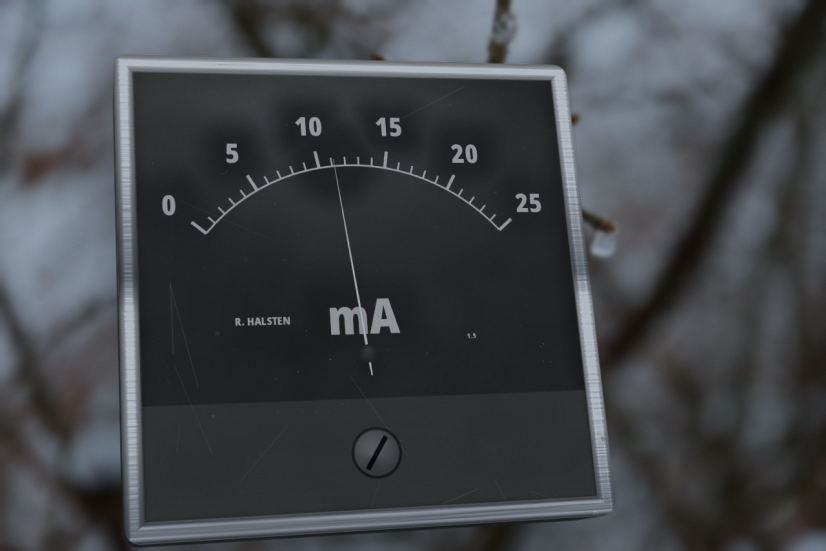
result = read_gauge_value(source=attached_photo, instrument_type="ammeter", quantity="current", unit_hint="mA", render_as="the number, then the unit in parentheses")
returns 11 (mA)
